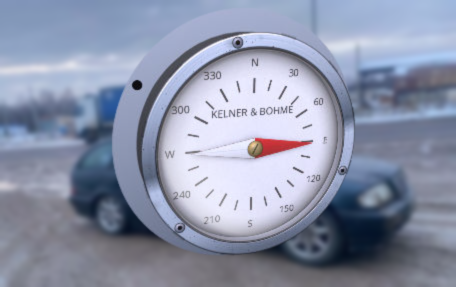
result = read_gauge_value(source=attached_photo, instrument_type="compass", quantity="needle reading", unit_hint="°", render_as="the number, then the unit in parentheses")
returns 90 (°)
